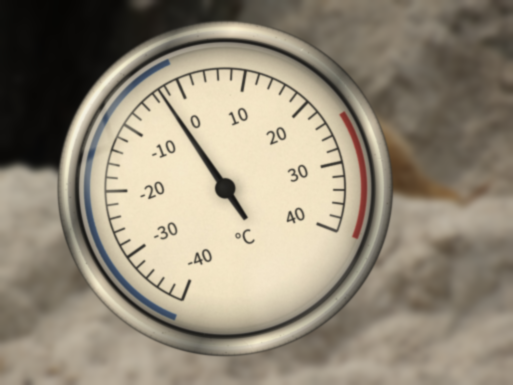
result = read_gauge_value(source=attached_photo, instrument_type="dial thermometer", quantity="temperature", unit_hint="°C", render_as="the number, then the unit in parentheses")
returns -3 (°C)
